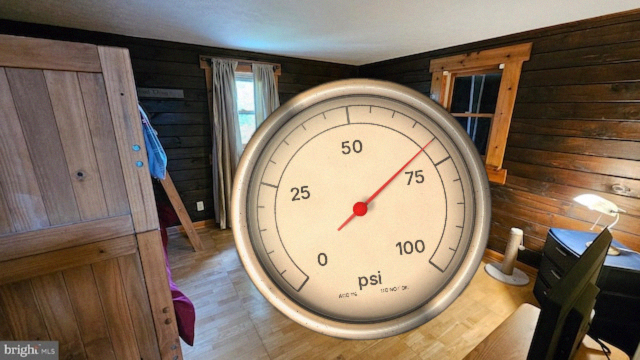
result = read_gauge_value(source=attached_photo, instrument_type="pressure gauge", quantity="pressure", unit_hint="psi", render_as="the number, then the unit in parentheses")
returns 70 (psi)
